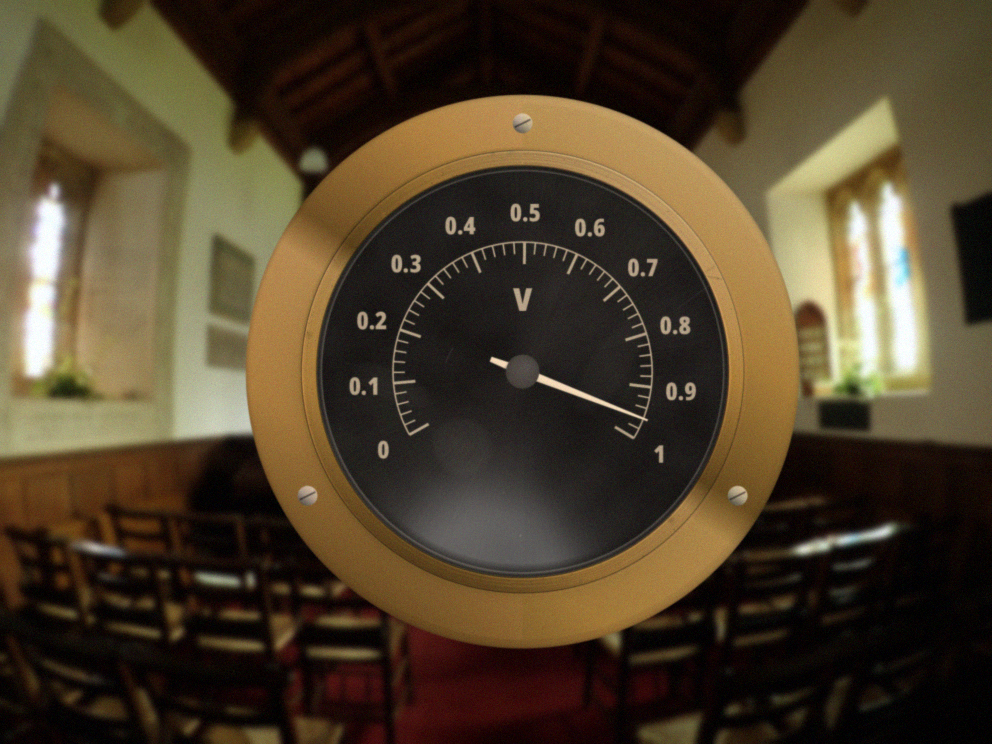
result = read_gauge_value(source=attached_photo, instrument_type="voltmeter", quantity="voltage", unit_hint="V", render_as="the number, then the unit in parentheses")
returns 0.96 (V)
